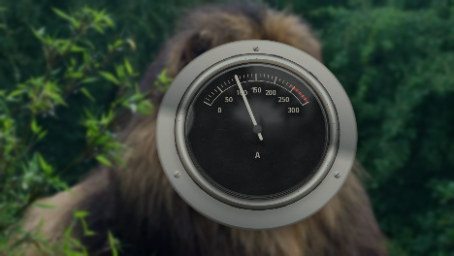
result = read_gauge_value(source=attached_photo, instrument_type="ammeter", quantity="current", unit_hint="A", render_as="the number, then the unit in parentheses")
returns 100 (A)
